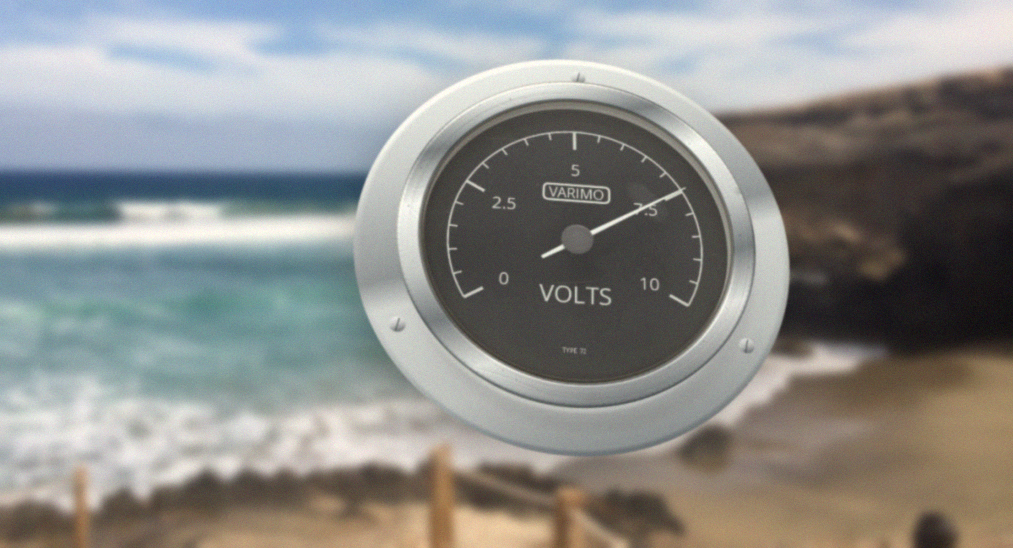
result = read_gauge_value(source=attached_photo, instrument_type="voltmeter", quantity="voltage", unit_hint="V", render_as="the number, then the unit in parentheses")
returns 7.5 (V)
